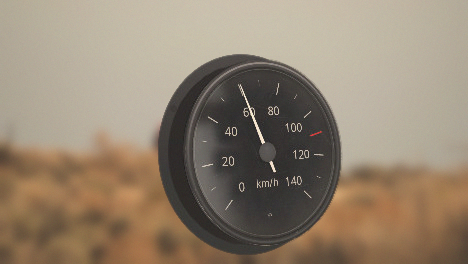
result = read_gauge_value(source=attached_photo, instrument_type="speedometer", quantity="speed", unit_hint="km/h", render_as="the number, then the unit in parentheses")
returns 60 (km/h)
